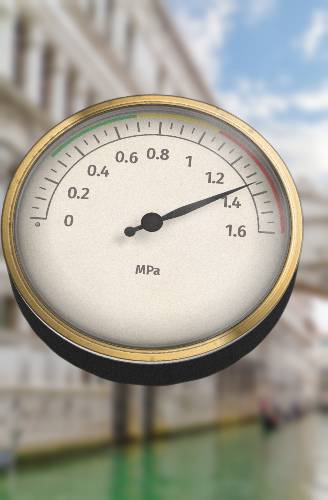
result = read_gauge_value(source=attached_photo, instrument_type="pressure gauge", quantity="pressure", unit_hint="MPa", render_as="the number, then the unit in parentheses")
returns 1.35 (MPa)
